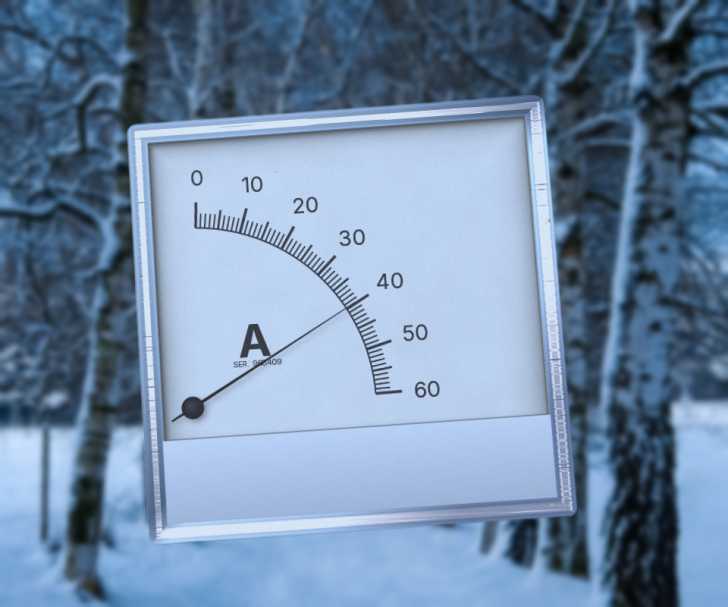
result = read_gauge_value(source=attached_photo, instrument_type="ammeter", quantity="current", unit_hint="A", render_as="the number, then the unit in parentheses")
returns 40 (A)
